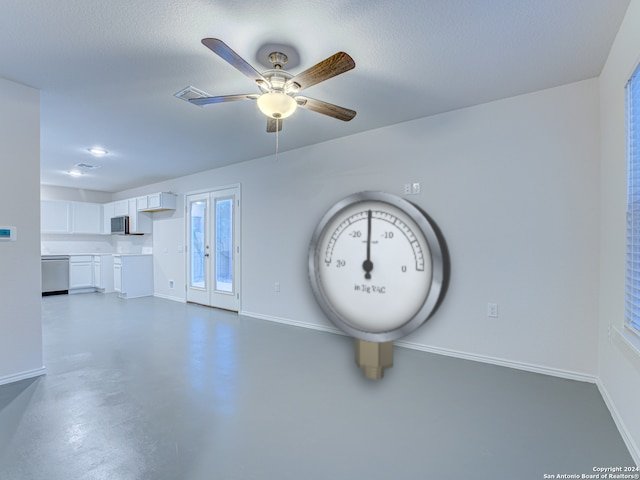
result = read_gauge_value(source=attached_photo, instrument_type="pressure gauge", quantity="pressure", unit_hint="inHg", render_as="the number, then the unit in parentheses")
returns -15 (inHg)
